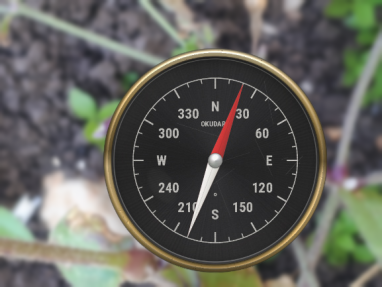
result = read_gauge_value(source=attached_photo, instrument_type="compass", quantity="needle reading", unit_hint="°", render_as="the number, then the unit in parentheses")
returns 20 (°)
